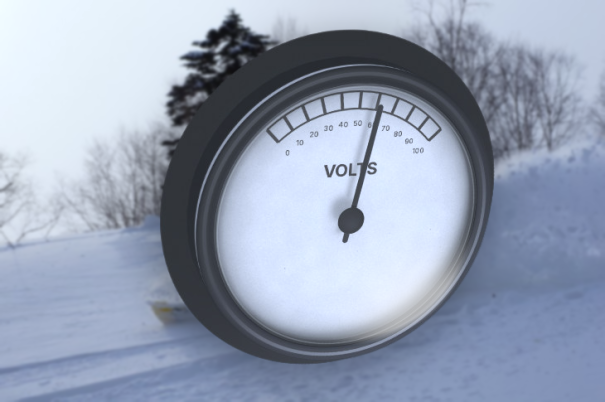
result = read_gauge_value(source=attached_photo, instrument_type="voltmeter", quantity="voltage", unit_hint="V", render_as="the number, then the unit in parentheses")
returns 60 (V)
